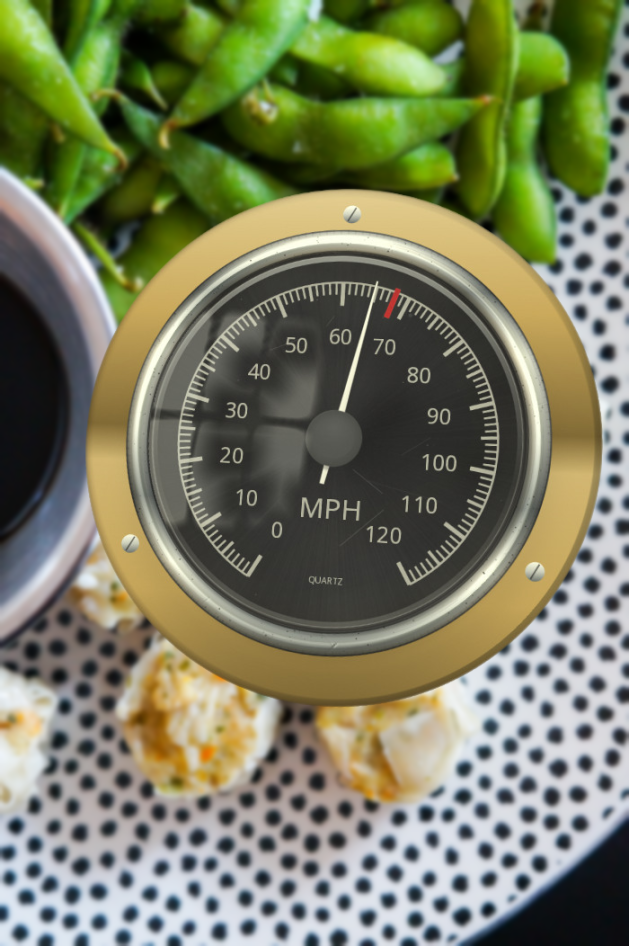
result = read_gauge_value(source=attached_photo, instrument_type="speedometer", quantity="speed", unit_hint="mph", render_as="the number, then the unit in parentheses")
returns 65 (mph)
